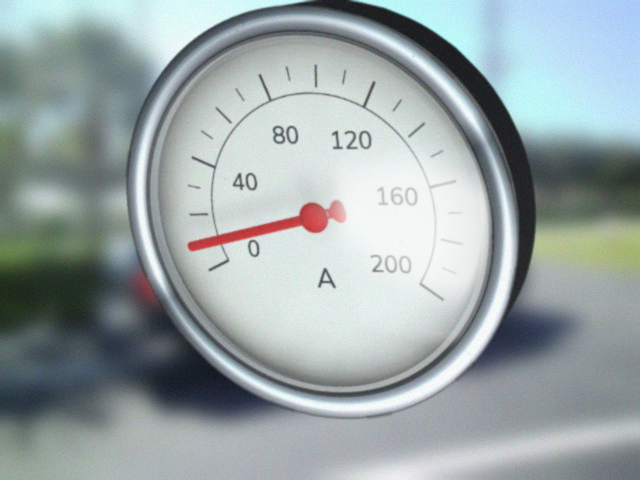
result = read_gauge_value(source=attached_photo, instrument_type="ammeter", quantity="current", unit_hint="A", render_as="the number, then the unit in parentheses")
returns 10 (A)
